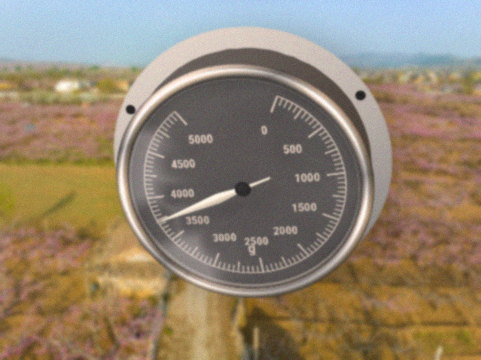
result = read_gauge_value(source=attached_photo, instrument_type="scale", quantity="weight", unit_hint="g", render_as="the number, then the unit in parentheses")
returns 3750 (g)
